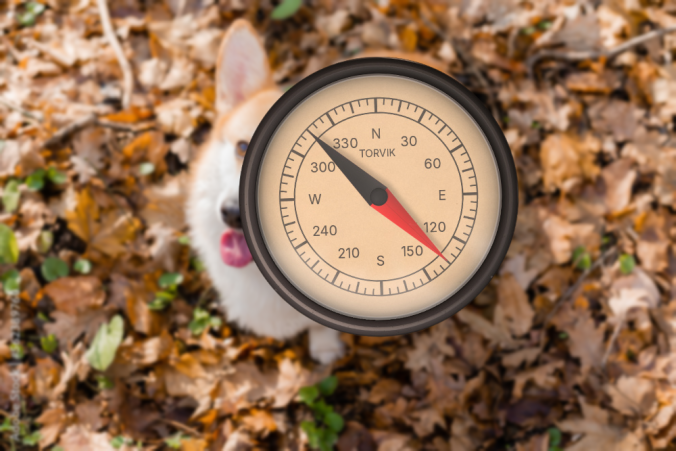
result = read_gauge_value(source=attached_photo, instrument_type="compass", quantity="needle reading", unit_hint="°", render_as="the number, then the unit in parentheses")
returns 135 (°)
